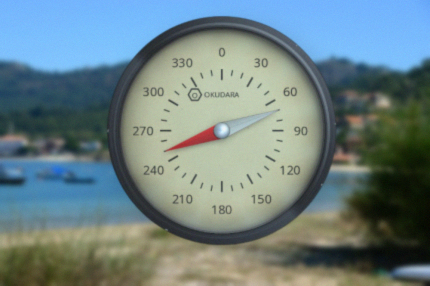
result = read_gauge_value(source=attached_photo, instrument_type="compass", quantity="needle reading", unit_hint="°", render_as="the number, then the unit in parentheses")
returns 250 (°)
